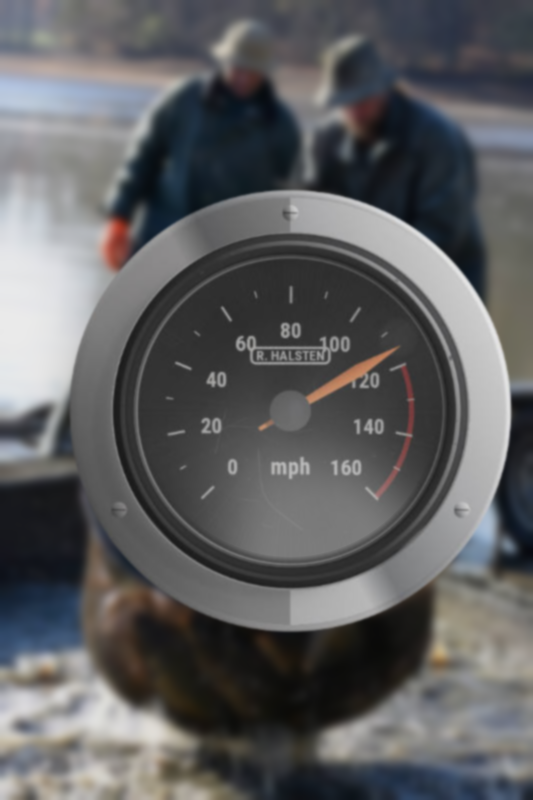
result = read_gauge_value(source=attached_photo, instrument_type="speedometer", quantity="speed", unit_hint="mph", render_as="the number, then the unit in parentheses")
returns 115 (mph)
